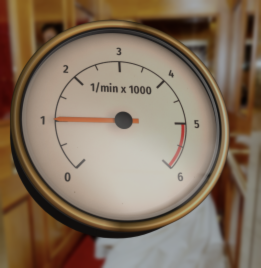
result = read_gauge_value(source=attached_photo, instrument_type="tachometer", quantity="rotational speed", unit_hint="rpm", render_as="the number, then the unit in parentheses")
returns 1000 (rpm)
